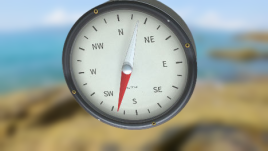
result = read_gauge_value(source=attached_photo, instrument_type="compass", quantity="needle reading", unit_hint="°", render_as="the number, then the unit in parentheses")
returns 202.5 (°)
